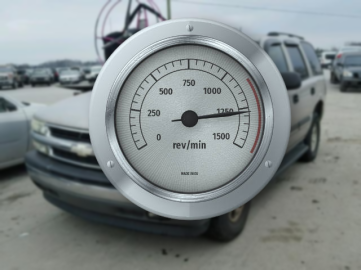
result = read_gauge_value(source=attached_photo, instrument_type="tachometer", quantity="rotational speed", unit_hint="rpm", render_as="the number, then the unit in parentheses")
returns 1275 (rpm)
